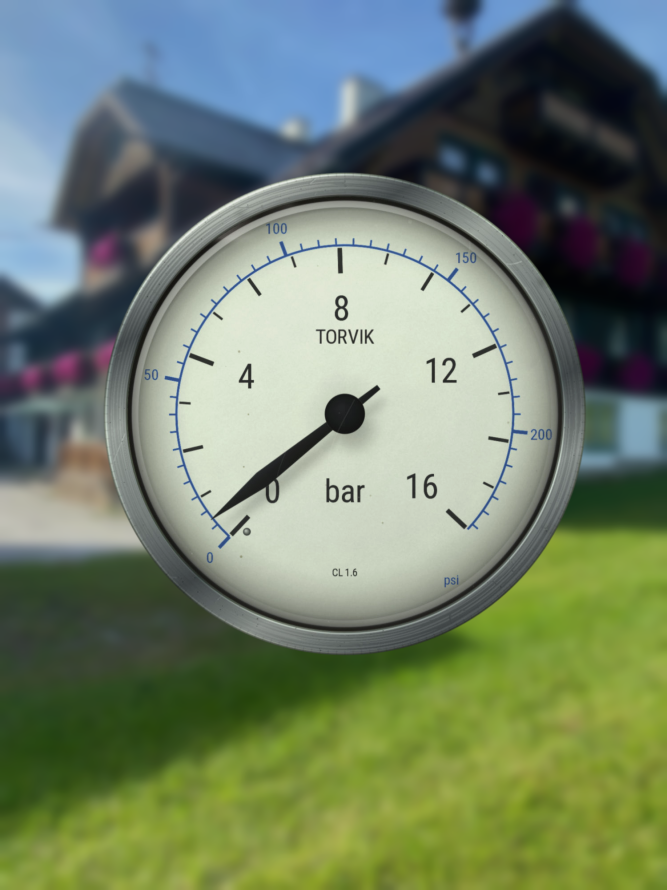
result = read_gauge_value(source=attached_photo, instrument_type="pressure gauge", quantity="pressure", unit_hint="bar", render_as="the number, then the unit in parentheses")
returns 0.5 (bar)
